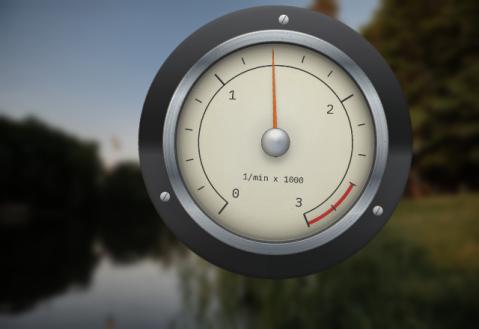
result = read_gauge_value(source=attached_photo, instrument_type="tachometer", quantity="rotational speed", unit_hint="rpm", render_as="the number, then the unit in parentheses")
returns 1400 (rpm)
